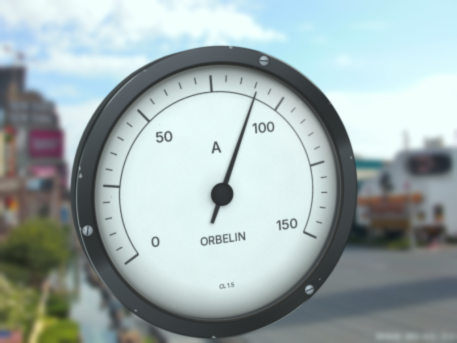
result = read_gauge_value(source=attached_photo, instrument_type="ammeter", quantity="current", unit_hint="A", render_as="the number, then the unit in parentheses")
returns 90 (A)
